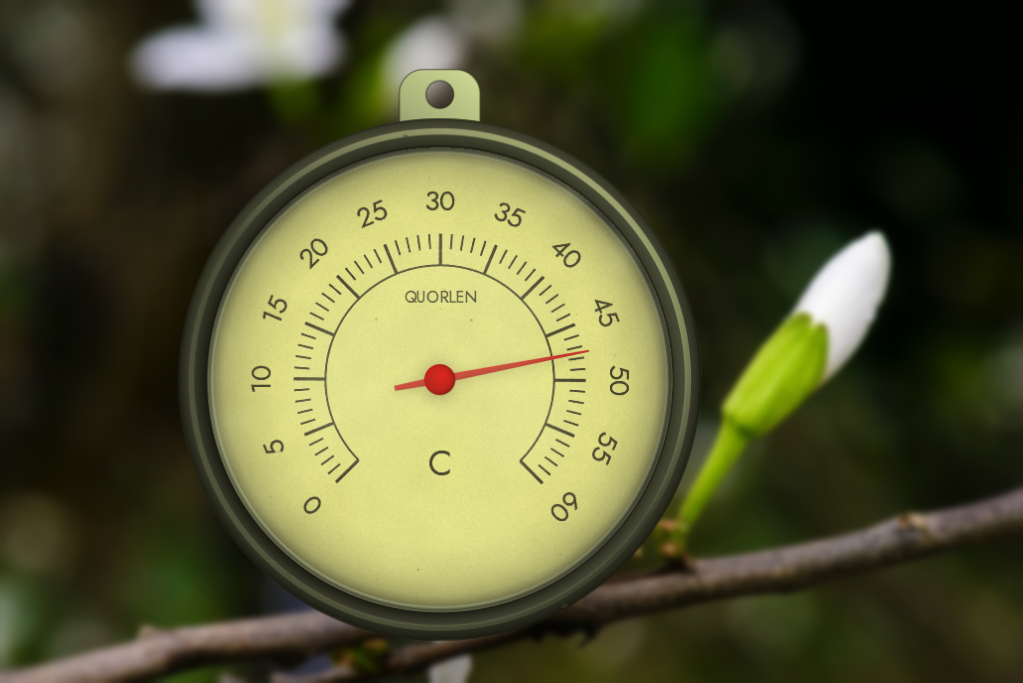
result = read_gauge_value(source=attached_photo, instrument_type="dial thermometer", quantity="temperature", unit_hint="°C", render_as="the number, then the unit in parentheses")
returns 47.5 (°C)
